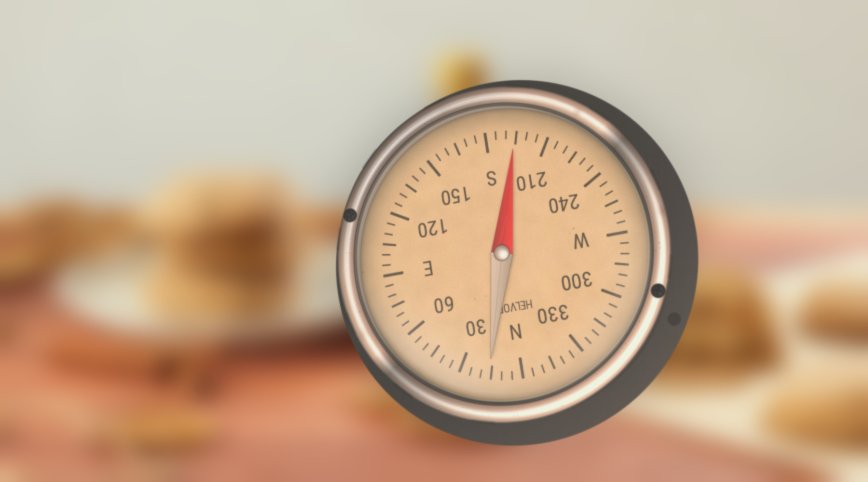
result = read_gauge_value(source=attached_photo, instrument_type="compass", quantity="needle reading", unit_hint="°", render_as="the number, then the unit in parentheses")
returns 195 (°)
